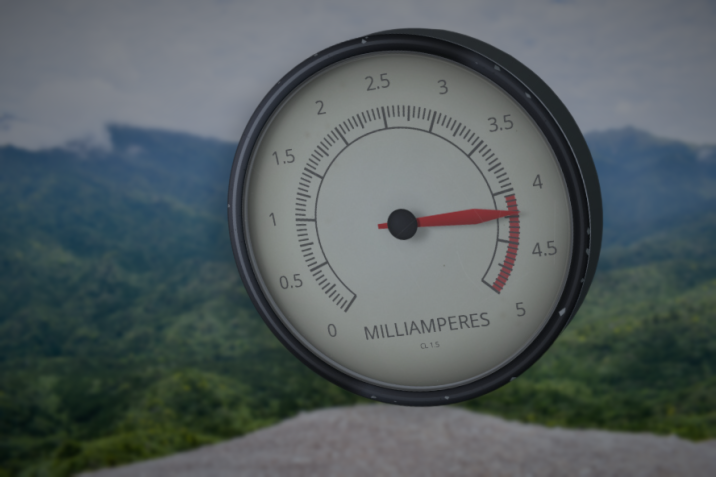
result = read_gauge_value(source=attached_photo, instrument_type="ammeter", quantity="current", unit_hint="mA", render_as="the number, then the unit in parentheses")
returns 4.2 (mA)
